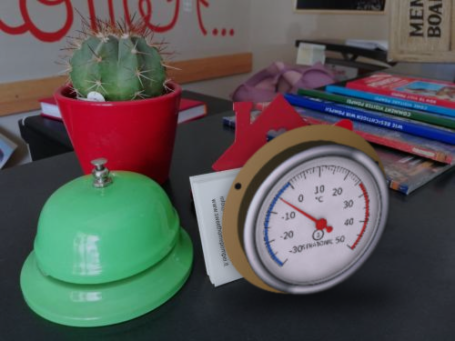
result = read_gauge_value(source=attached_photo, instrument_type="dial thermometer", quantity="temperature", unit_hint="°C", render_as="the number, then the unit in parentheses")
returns -5 (°C)
